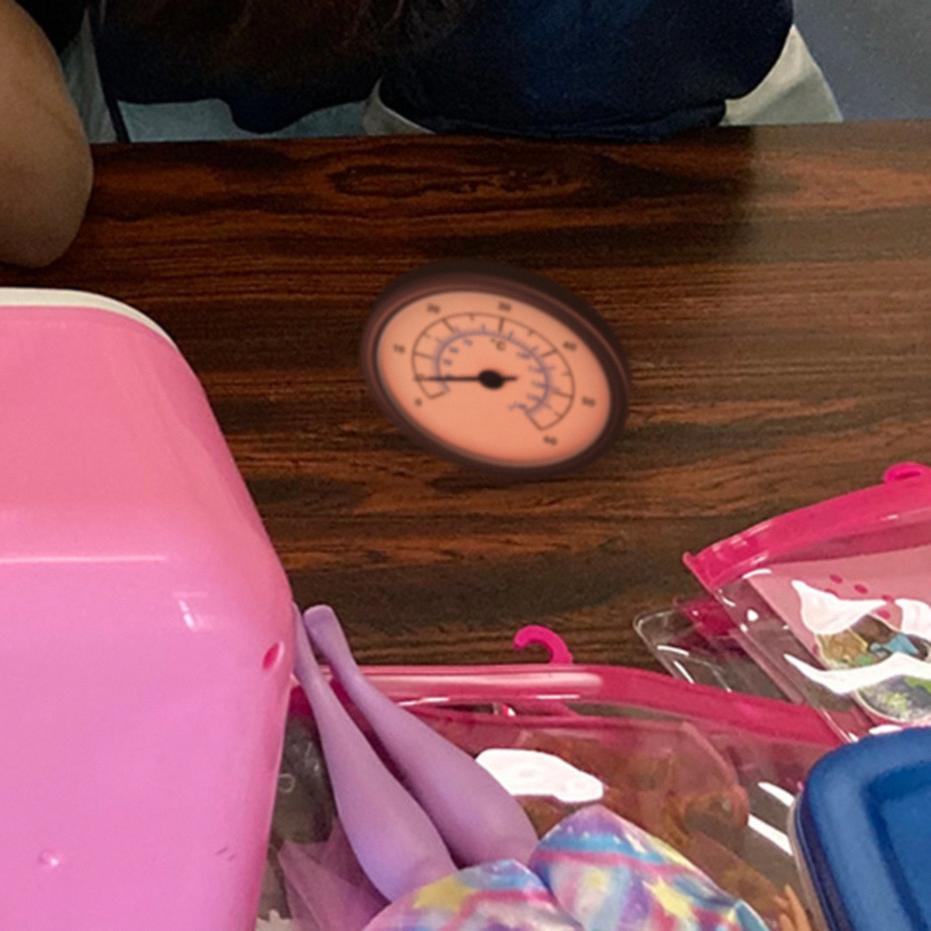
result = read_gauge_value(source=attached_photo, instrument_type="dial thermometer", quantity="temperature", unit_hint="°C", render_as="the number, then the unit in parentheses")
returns 5 (°C)
